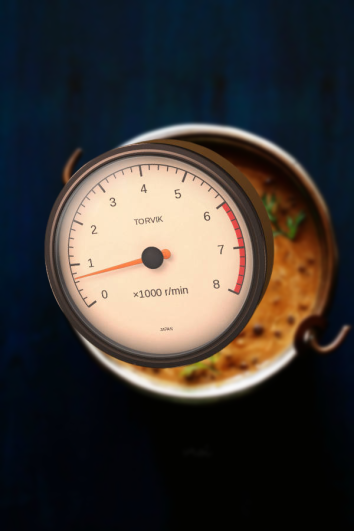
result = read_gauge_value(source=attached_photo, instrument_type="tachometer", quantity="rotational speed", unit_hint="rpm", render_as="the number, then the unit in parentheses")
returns 700 (rpm)
